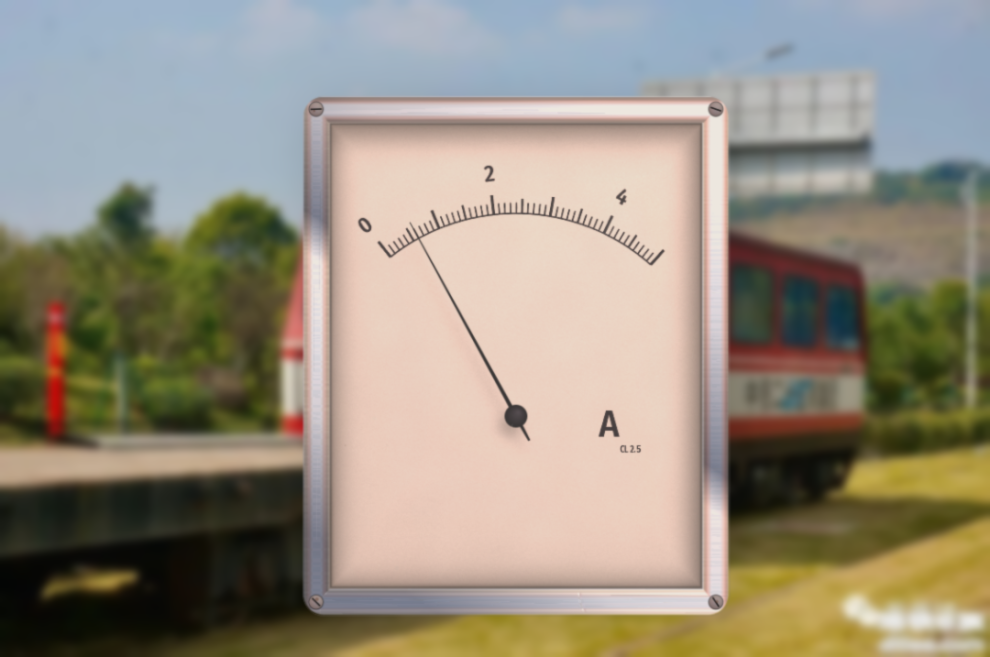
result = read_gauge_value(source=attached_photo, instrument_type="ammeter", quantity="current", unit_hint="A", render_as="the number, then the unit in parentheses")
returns 0.6 (A)
